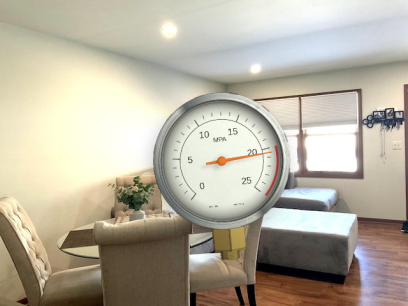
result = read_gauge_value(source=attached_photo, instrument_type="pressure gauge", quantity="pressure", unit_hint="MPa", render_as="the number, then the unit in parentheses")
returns 20.5 (MPa)
